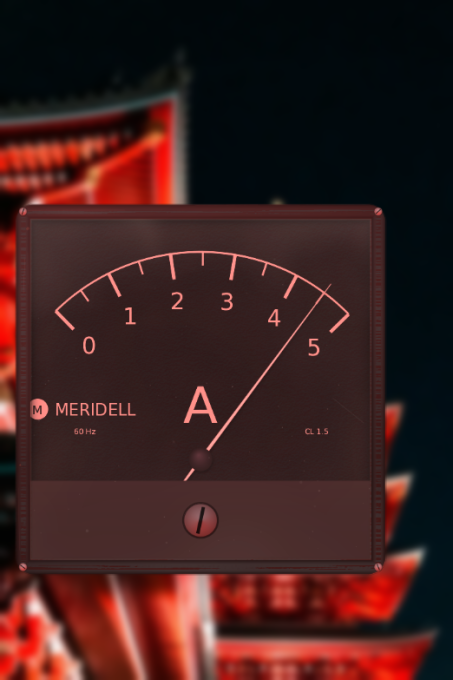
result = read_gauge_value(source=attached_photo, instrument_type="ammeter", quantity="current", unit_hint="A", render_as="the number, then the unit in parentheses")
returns 4.5 (A)
